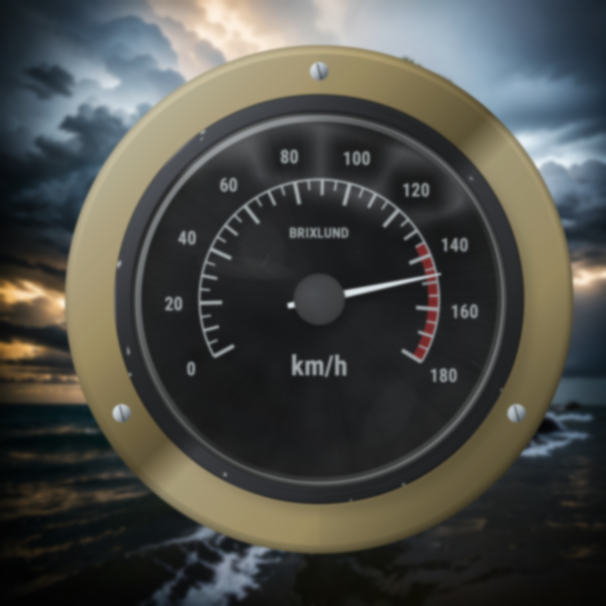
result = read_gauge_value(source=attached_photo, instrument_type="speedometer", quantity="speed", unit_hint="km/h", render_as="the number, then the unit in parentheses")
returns 147.5 (km/h)
